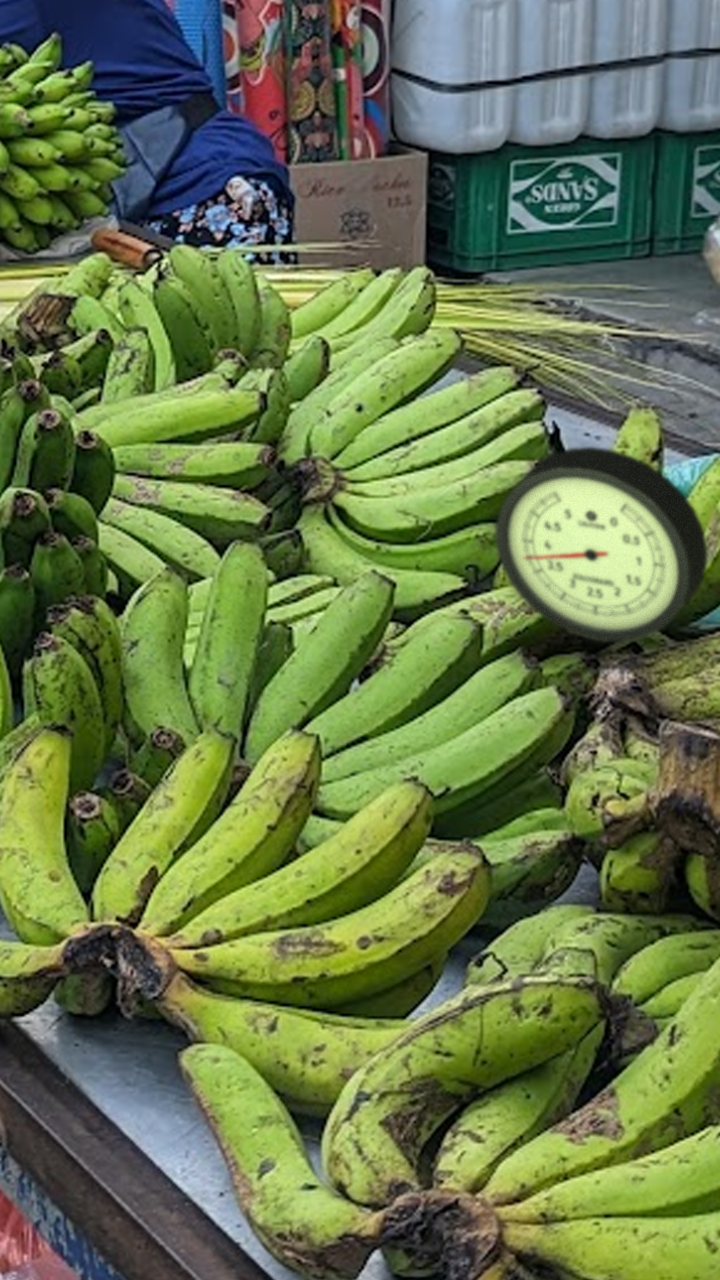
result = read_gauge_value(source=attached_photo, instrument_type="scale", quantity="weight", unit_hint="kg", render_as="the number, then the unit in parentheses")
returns 3.75 (kg)
